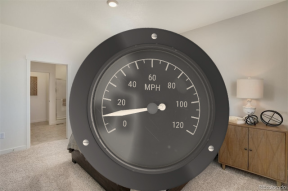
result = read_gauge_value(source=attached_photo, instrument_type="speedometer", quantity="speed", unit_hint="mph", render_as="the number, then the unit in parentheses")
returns 10 (mph)
